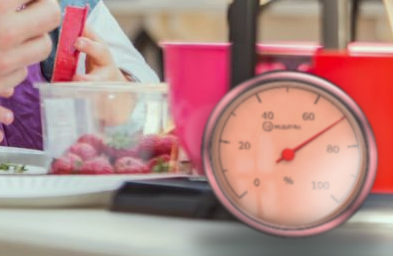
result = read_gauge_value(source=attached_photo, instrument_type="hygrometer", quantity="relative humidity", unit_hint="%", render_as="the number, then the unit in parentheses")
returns 70 (%)
